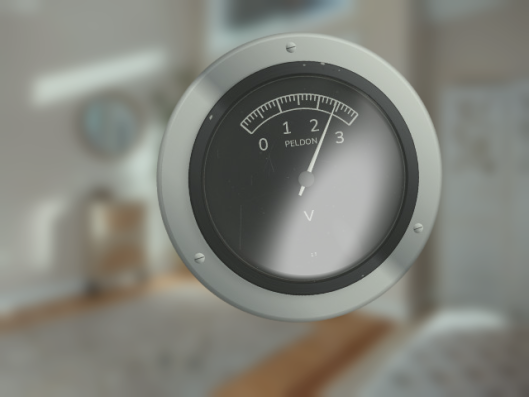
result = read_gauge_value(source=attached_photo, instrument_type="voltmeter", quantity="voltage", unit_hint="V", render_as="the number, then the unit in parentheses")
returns 2.4 (V)
